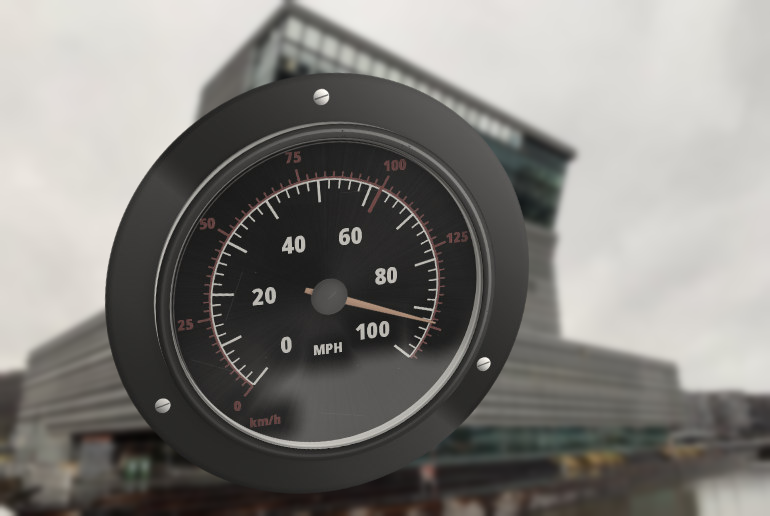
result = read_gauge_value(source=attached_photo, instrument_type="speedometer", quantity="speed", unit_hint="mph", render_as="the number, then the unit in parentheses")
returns 92 (mph)
